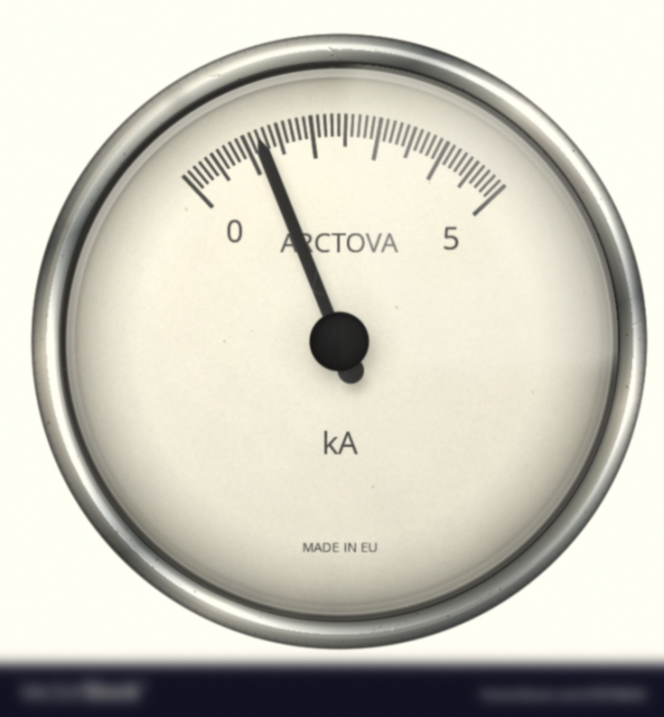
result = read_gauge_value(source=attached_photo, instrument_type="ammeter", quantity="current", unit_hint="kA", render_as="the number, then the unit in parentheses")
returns 1.2 (kA)
